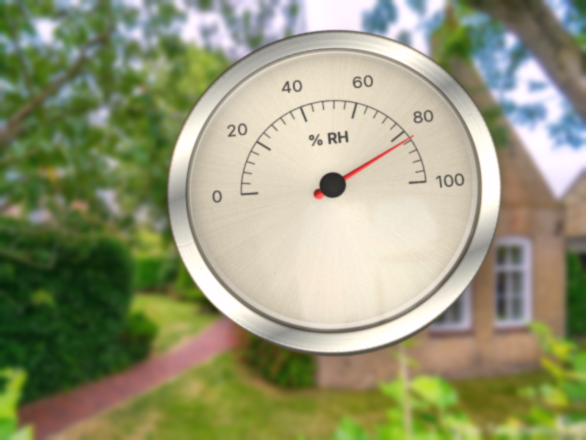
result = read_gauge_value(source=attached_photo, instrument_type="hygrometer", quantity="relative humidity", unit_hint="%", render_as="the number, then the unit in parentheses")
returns 84 (%)
